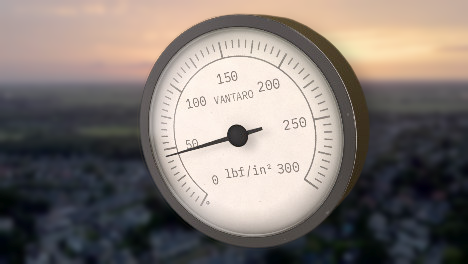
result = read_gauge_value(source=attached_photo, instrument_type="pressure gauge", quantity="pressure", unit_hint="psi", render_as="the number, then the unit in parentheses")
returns 45 (psi)
